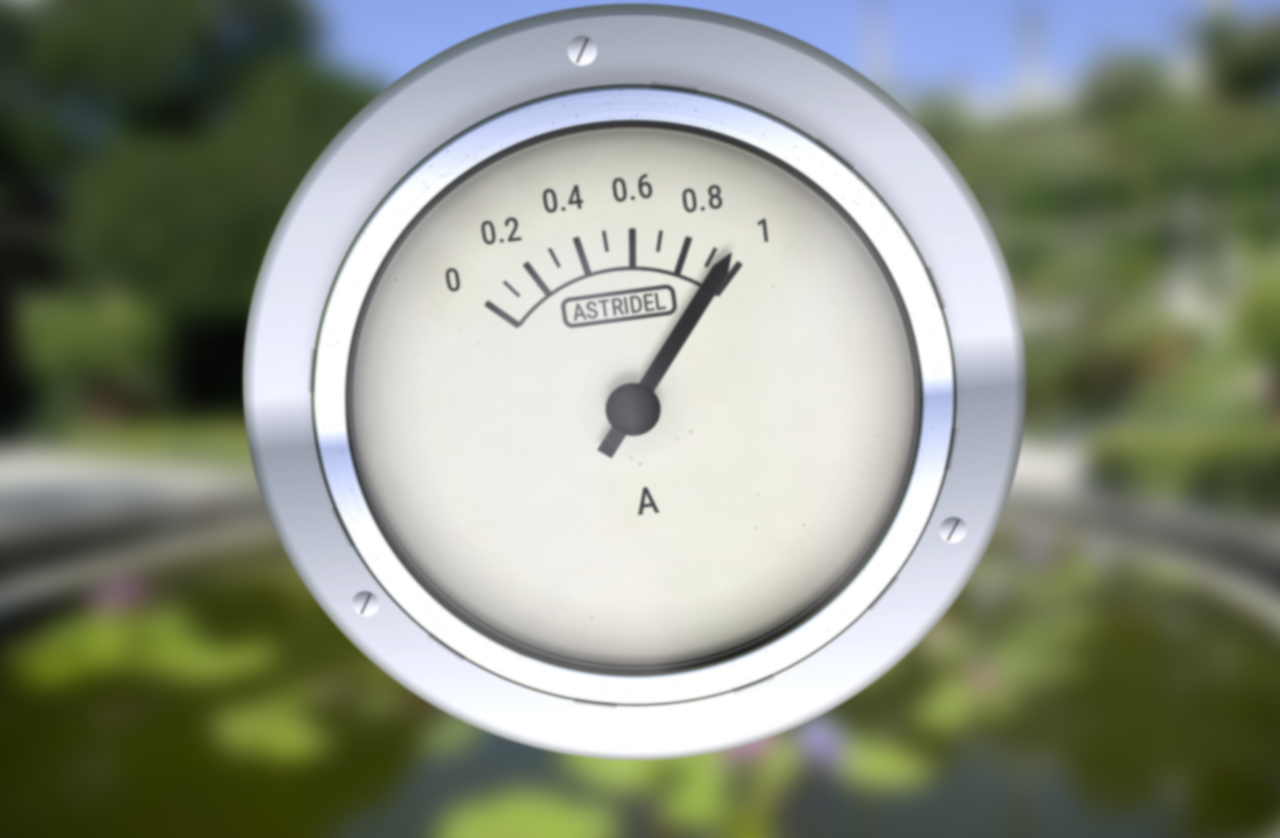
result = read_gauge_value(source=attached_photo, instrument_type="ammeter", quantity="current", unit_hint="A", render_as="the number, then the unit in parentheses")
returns 0.95 (A)
